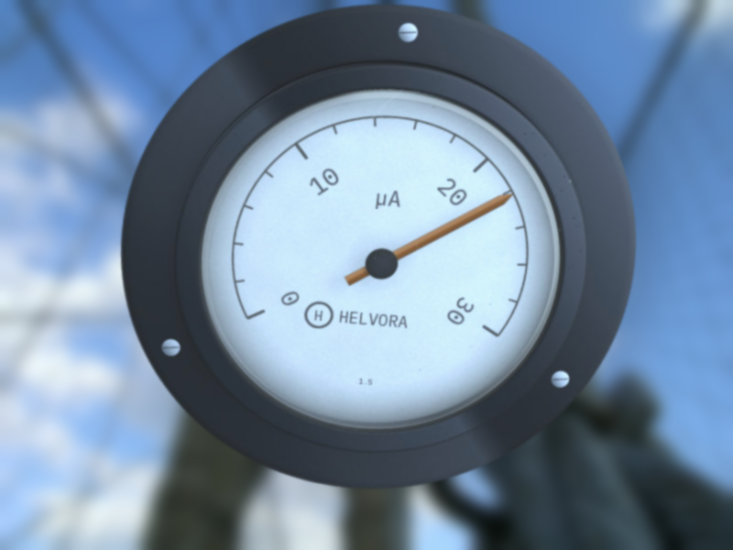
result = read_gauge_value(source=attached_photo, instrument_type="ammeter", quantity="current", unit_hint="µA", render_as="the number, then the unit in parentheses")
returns 22 (µA)
